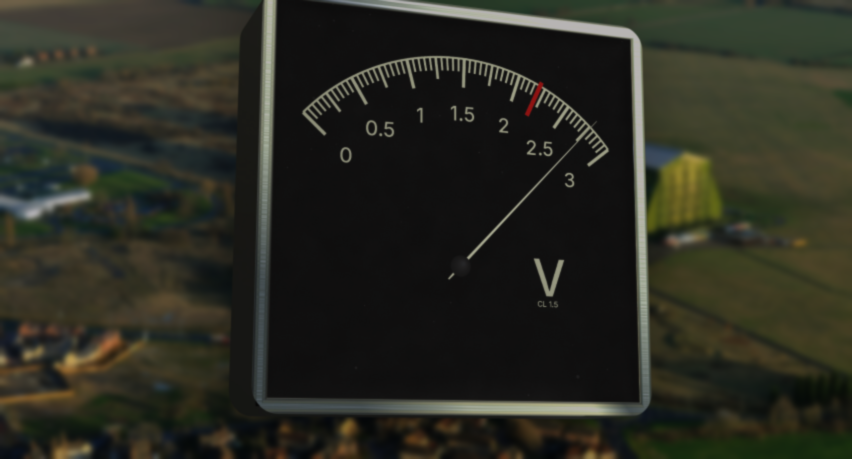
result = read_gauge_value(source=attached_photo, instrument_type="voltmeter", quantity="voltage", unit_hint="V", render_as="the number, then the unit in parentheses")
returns 2.75 (V)
